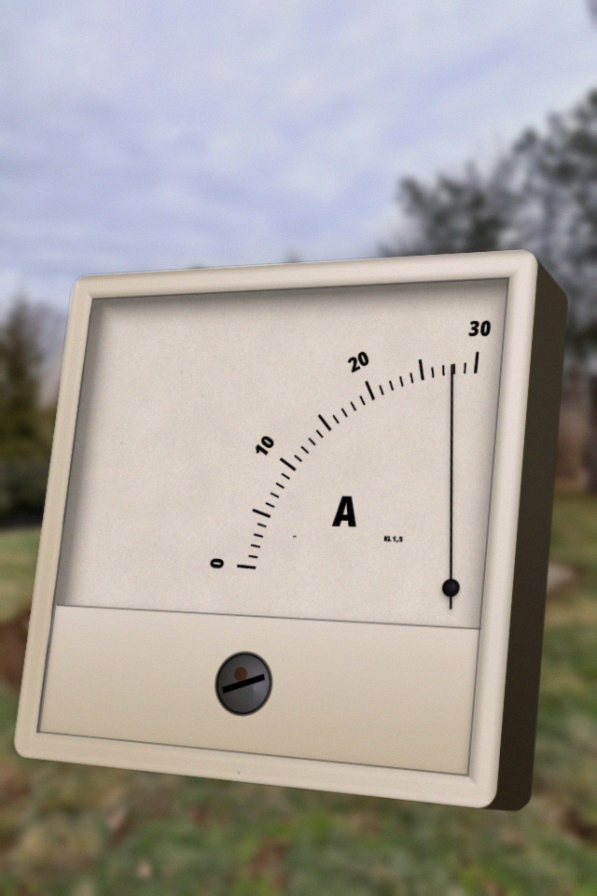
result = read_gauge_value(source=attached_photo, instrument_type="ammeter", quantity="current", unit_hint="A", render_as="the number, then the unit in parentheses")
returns 28 (A)
